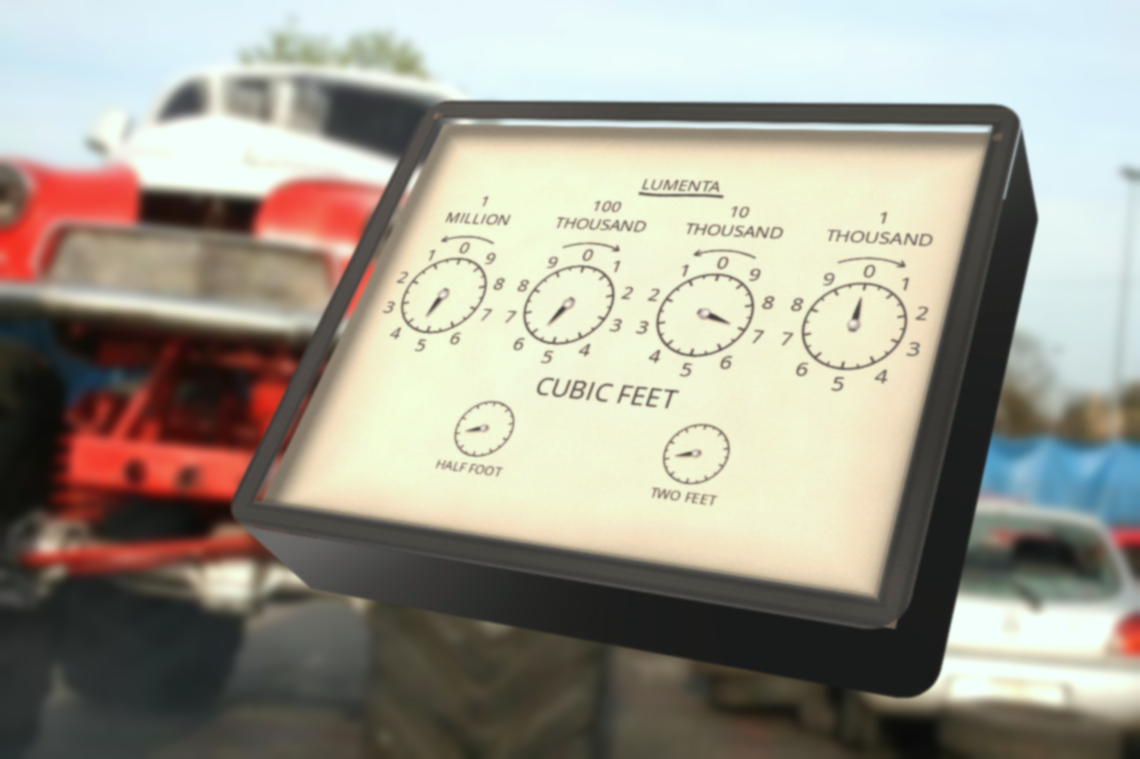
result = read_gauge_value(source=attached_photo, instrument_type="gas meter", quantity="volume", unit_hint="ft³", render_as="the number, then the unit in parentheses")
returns 457000 (ft³)
